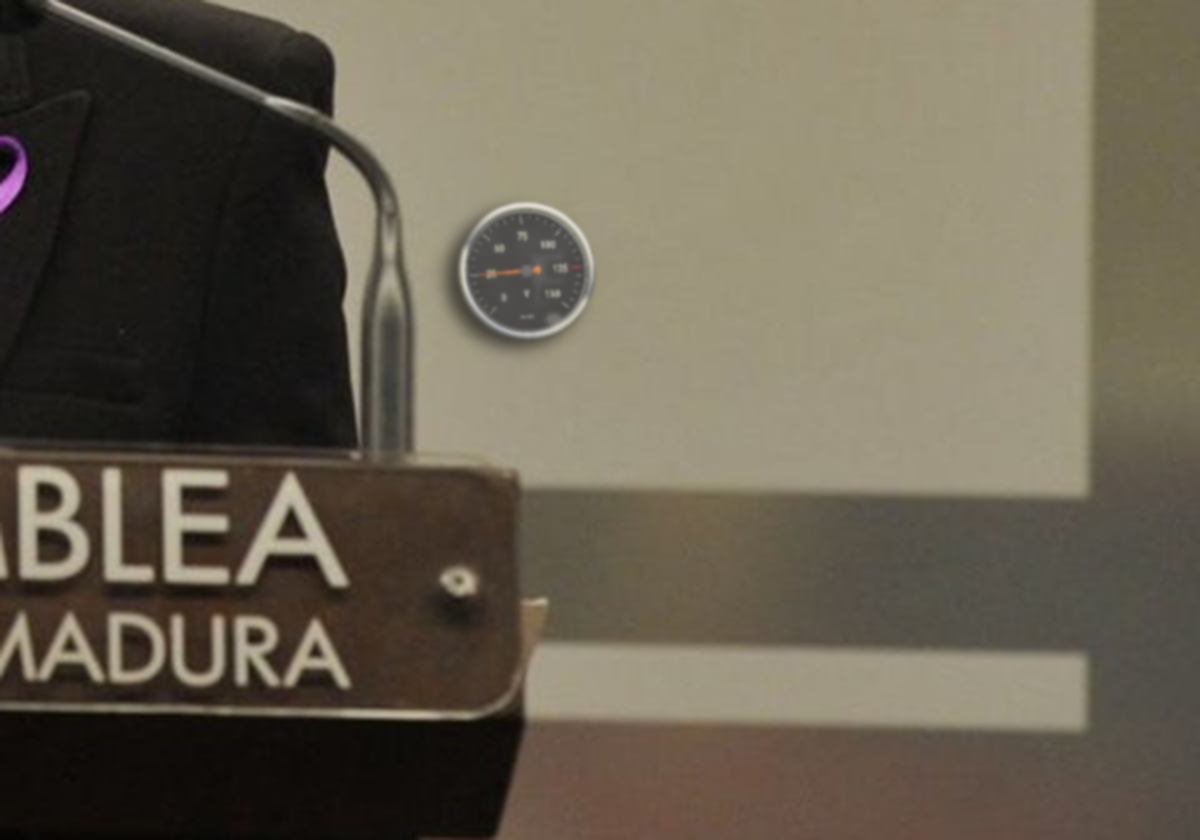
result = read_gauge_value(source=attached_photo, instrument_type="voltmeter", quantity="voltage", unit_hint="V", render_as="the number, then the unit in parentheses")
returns 25 (V)
